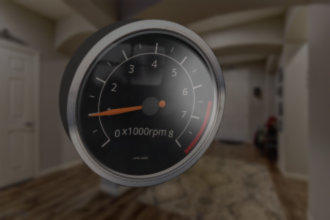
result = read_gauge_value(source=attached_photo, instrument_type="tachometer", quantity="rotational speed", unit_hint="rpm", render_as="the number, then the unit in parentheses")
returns 1000 (rpm)
